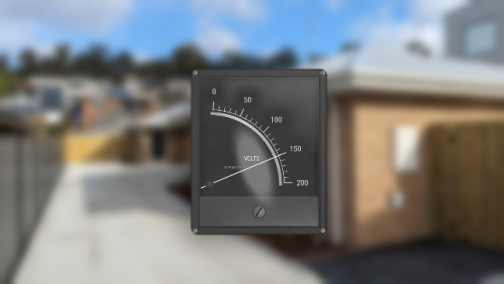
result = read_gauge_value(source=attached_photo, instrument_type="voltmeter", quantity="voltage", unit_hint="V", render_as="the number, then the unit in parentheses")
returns 150 (V)
